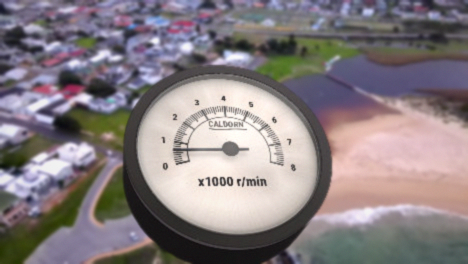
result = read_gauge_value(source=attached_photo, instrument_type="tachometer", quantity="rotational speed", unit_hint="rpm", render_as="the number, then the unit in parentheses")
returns 500 (rpm)
